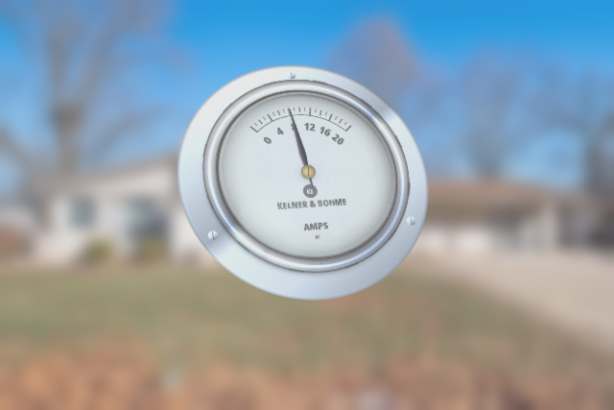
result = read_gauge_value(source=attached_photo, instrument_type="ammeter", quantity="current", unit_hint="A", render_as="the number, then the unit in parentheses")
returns 8 (A)
